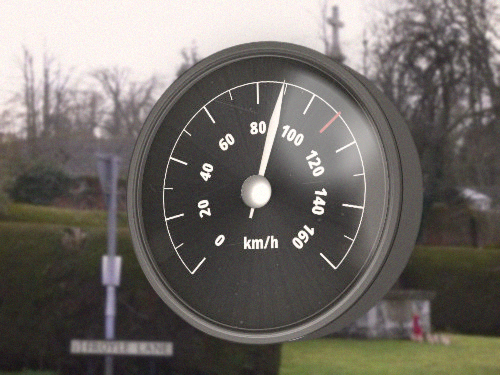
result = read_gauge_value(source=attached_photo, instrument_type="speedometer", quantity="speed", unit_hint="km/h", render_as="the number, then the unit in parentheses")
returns 90 (km/h)
